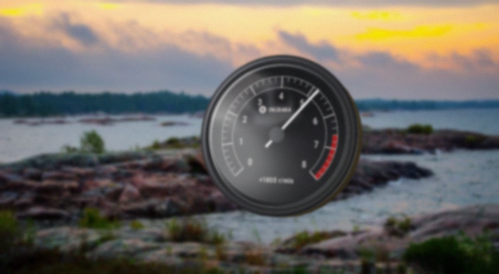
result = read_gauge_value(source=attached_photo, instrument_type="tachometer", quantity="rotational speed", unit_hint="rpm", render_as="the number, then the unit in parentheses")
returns 5200 (rpm)
